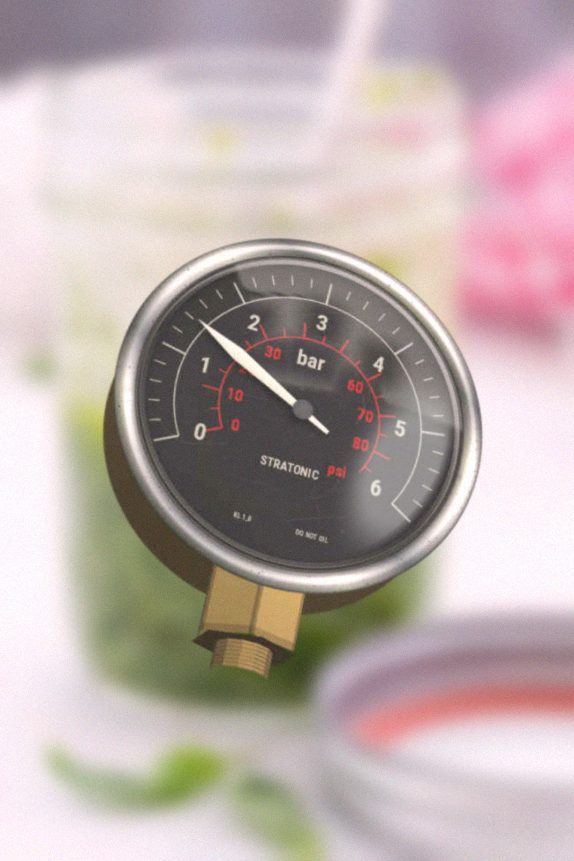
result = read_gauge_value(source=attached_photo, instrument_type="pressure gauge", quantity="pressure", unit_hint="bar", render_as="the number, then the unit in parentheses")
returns 1.4 (bar)
